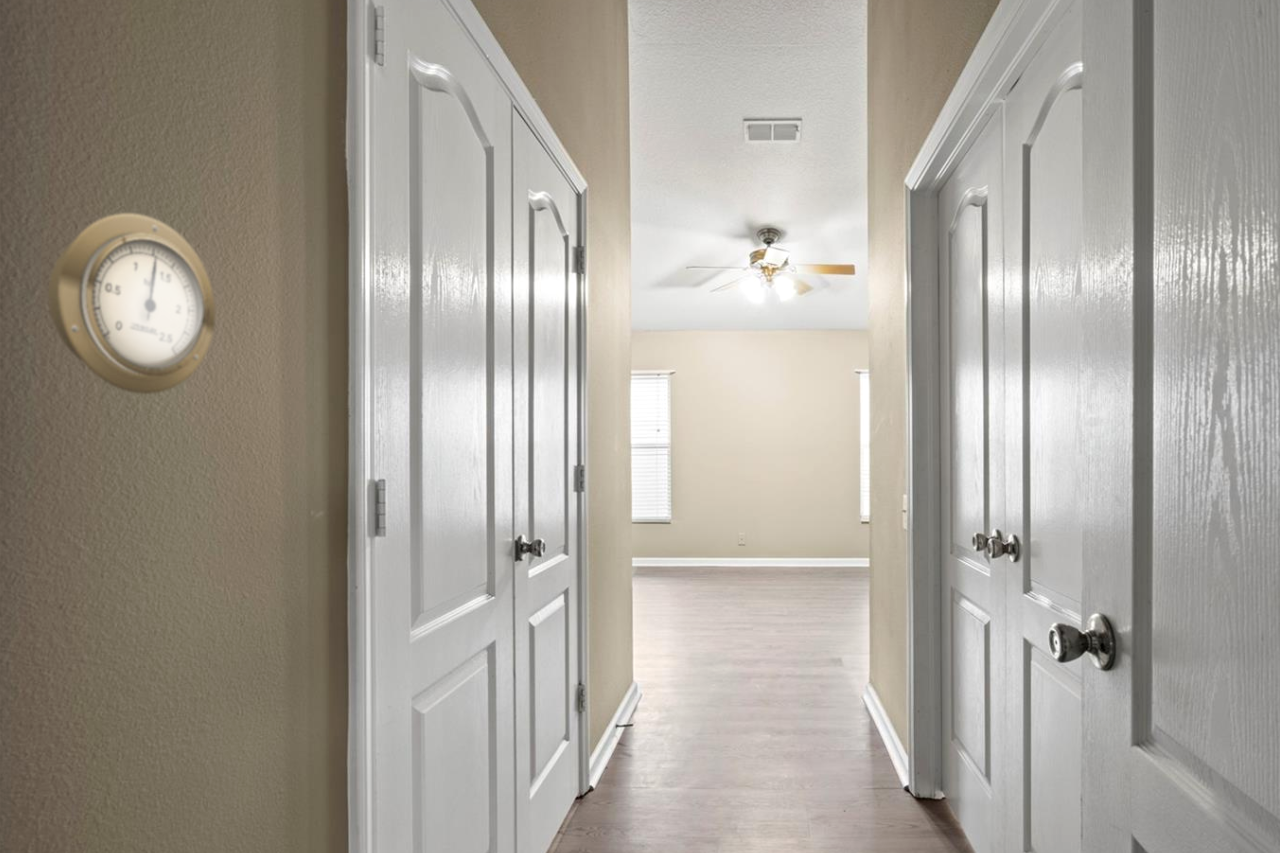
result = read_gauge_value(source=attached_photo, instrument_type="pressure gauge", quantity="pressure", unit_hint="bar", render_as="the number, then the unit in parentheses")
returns 1.25 (bar)
